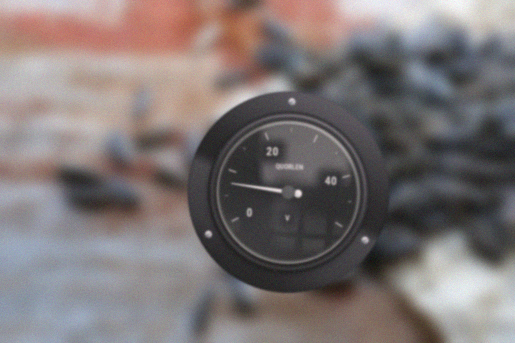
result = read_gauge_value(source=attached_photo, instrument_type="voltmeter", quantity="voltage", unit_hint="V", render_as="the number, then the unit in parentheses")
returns 7.5 (V)
